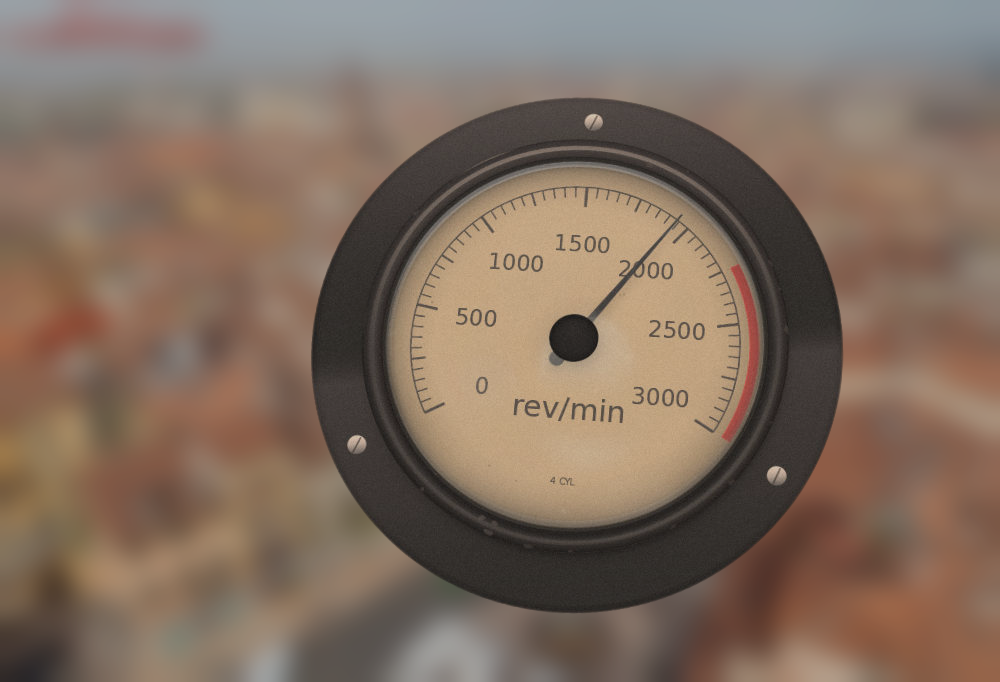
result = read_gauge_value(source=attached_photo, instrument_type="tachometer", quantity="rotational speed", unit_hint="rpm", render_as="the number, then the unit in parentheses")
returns 1950 (rpm)
